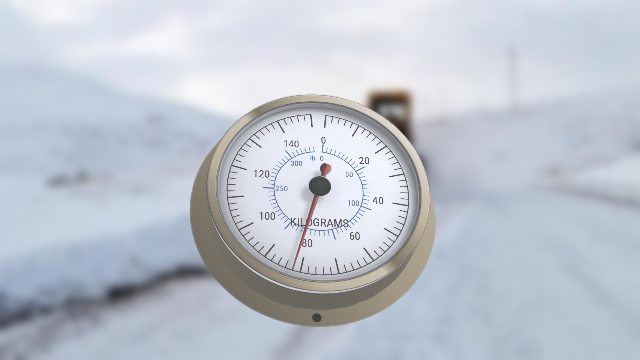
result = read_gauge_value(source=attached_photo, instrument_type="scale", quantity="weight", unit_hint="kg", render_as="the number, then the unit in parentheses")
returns 82 (kg)
